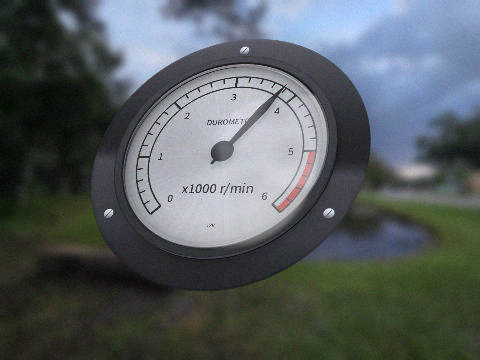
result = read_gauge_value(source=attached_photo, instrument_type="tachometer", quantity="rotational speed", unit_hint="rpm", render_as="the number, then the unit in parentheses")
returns 3800 (rpm)
